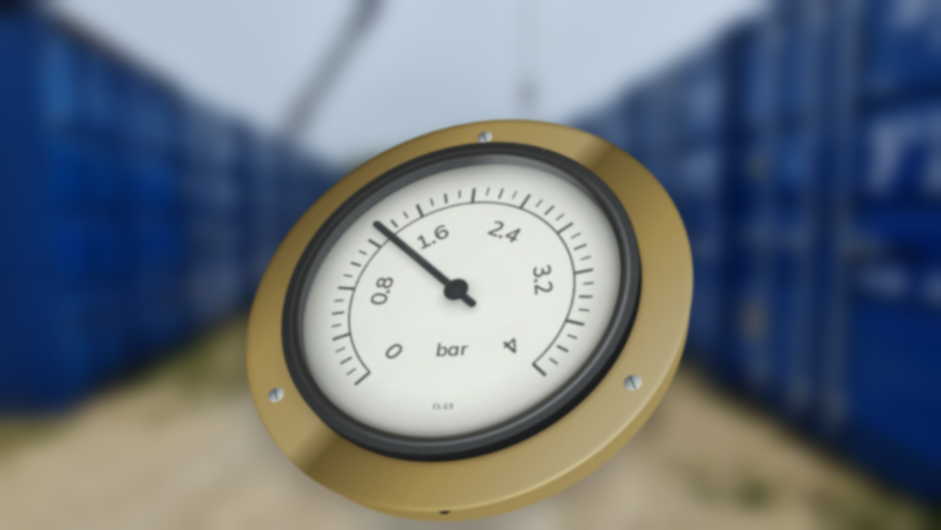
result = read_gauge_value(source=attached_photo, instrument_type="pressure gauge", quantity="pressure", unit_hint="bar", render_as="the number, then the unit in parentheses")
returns 1.3 (bar)
